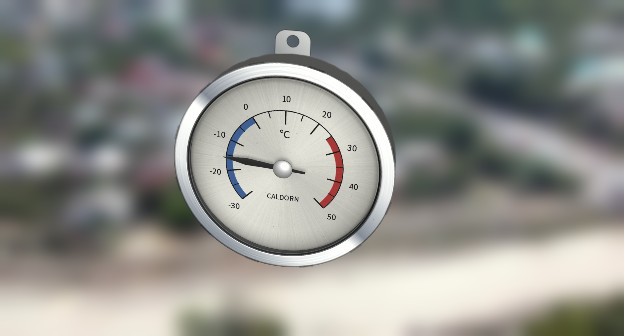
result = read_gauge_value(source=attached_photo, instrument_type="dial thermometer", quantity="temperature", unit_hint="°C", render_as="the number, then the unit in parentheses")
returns -15 (°C)
